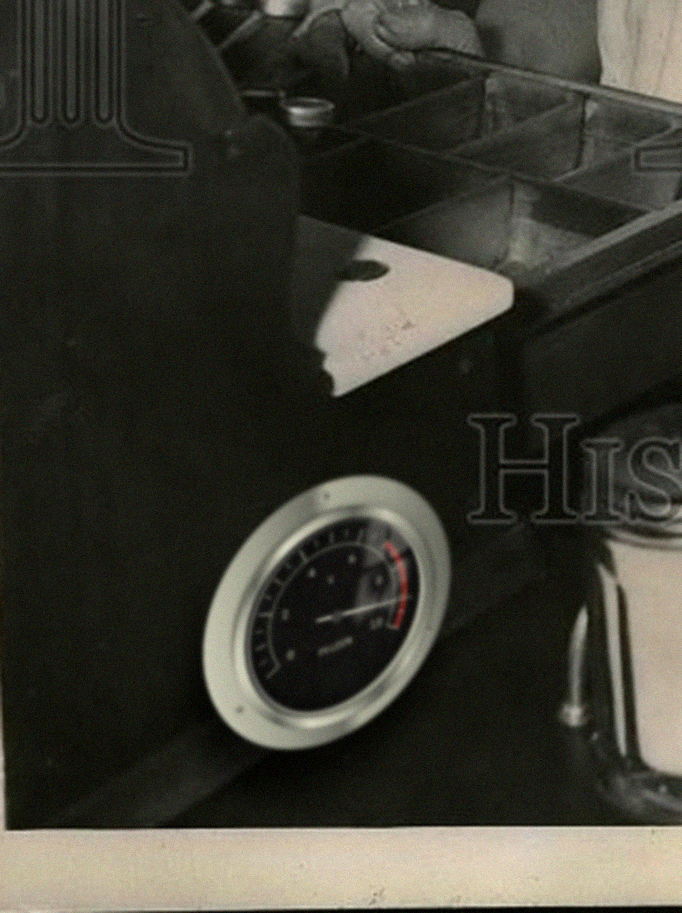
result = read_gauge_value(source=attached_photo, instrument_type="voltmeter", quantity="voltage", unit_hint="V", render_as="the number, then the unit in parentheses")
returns 9 (V)
